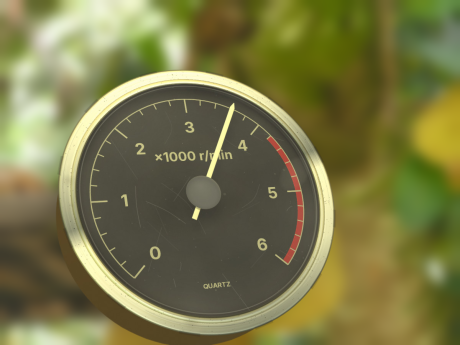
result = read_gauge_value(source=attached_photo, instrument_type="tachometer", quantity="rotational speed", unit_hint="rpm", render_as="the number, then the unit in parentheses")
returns 3600 (rpm)
